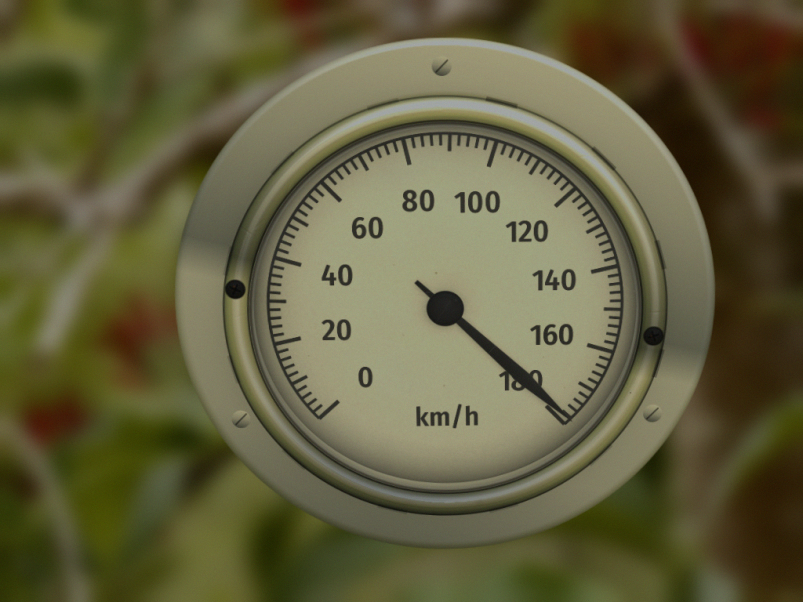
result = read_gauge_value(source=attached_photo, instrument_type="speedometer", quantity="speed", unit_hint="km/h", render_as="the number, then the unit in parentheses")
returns 178 (km/h)
